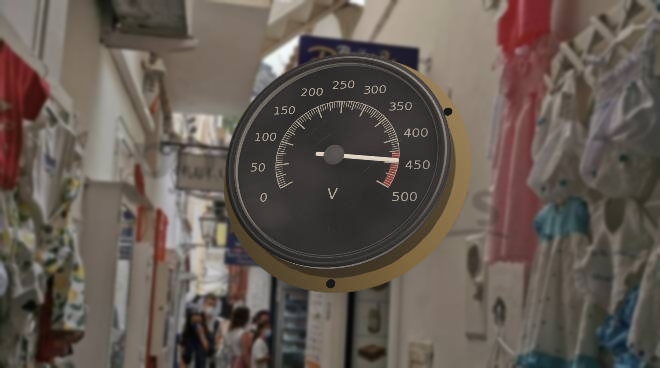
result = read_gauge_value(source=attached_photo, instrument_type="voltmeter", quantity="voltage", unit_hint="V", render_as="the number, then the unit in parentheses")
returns 450 (V)
